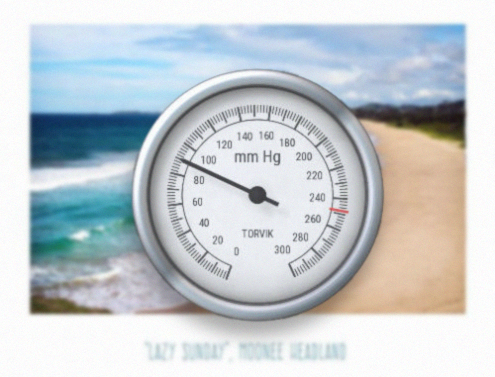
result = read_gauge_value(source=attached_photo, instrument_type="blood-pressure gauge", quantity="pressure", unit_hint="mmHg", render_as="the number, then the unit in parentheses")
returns 90 (mmHg)
